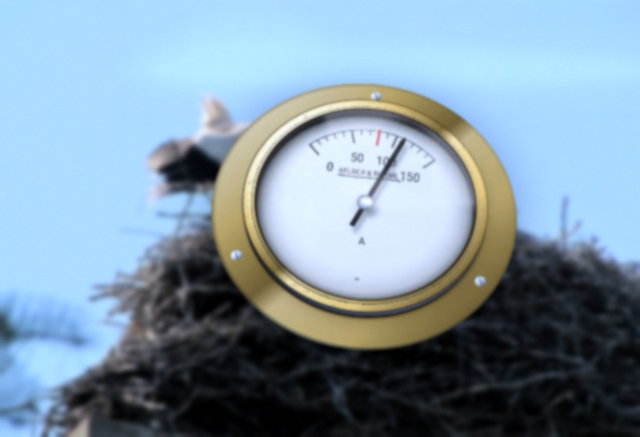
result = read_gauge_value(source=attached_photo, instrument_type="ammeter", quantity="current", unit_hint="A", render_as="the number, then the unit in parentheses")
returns 110 (A)
